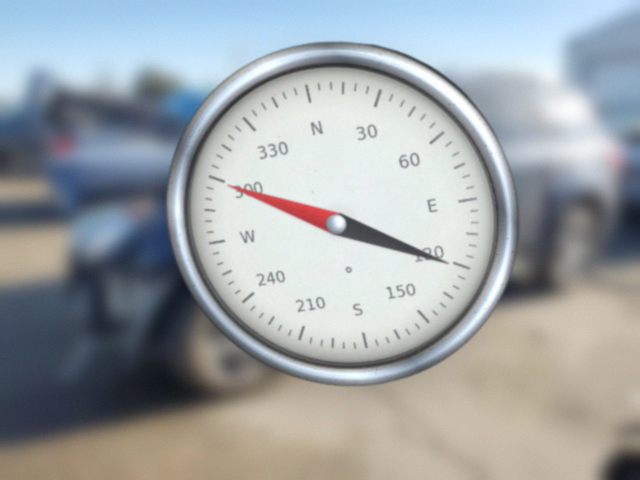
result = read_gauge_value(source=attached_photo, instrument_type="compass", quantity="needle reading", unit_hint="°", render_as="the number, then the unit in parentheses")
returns 300 (°)
